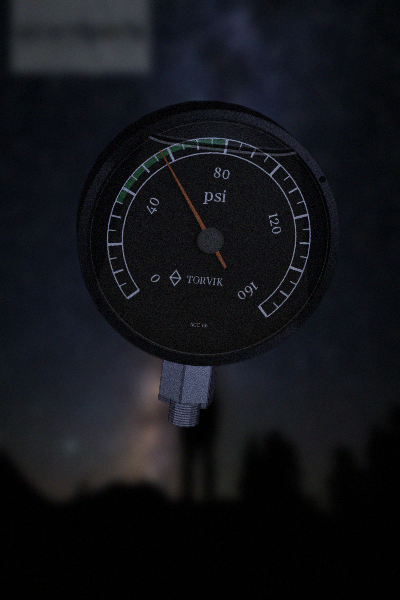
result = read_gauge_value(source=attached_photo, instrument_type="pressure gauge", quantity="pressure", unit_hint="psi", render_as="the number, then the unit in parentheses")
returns 57.5 (psi)
